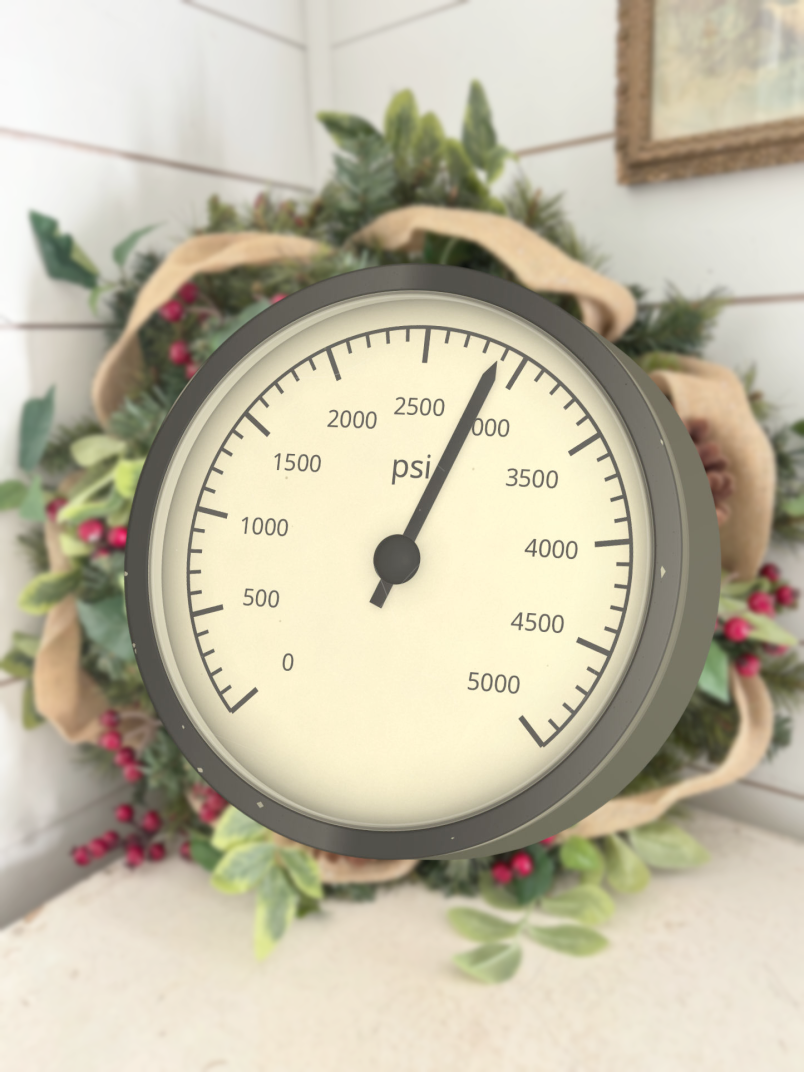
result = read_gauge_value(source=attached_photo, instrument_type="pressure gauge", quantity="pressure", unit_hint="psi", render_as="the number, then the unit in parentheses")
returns 2900 (psi)
